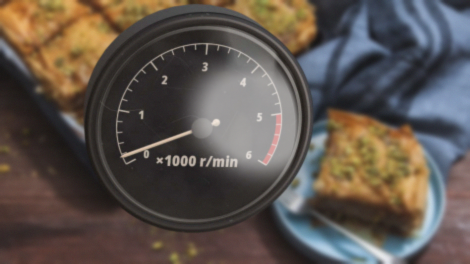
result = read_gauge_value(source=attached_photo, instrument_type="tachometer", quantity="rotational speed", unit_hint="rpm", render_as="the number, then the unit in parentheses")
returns 200 (rpm)
